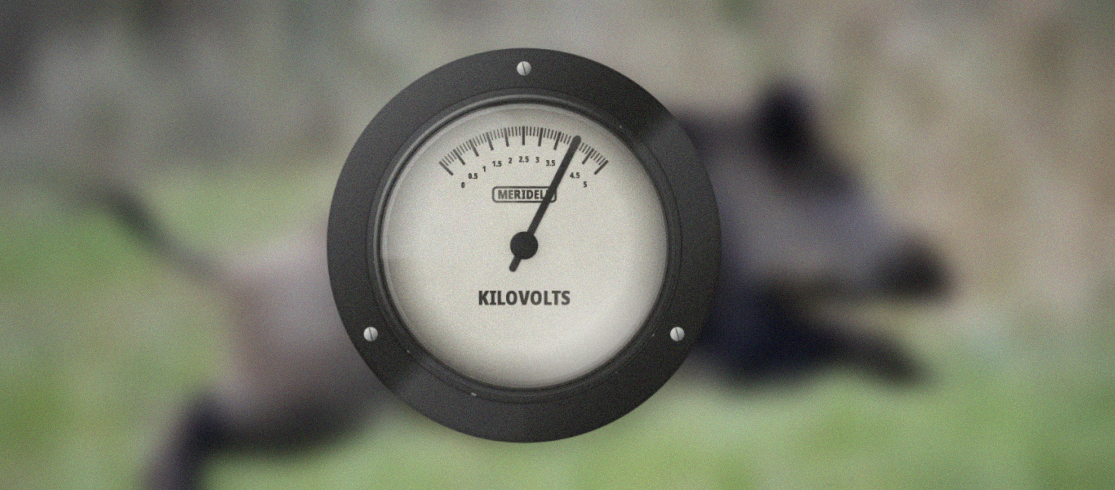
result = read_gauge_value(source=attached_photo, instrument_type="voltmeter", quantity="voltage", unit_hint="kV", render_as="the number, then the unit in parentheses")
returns 4 (kV)
